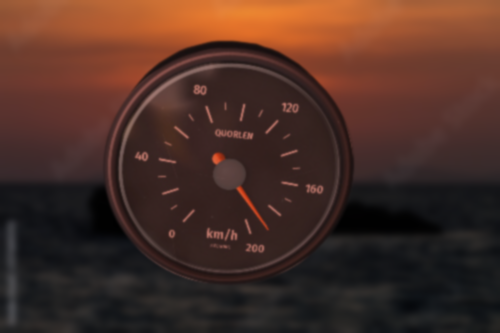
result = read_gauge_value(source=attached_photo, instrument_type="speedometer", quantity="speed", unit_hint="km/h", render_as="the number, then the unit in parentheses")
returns 190 (km/h)
